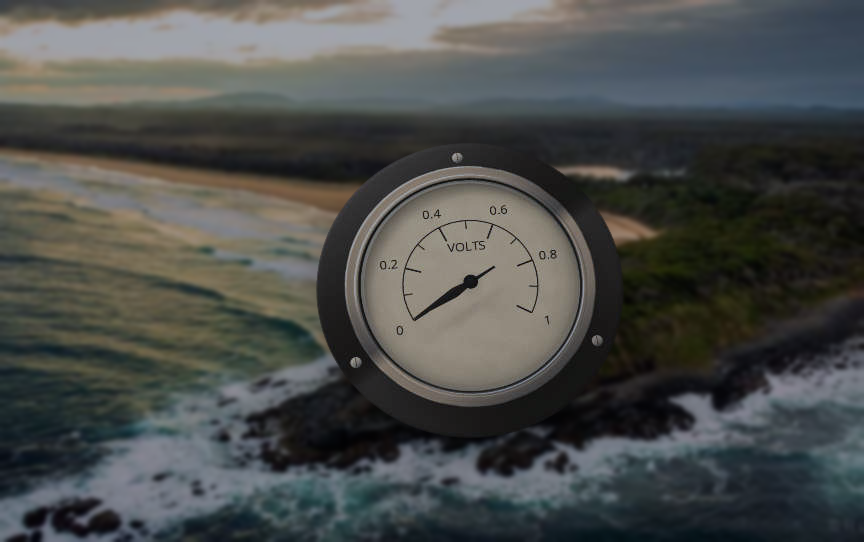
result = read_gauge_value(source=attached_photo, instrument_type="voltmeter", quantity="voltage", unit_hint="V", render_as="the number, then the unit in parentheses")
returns 0 (V)
